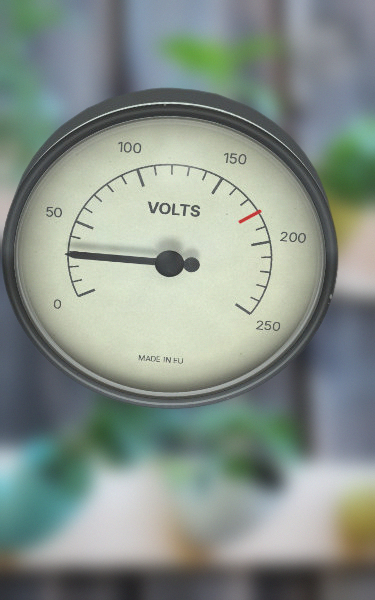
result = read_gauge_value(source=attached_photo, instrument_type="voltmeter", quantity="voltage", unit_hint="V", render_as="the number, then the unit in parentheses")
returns 30 (V)
